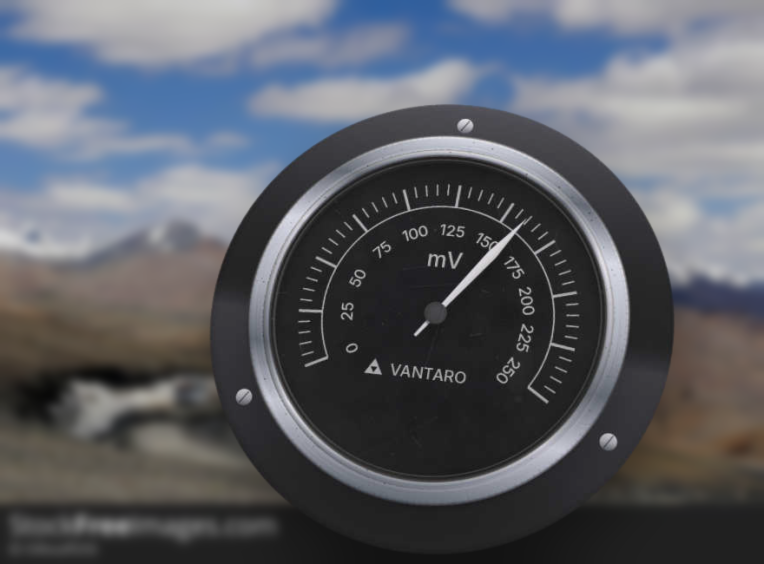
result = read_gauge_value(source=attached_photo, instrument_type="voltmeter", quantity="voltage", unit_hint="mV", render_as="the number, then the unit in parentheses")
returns 160 (mV)
